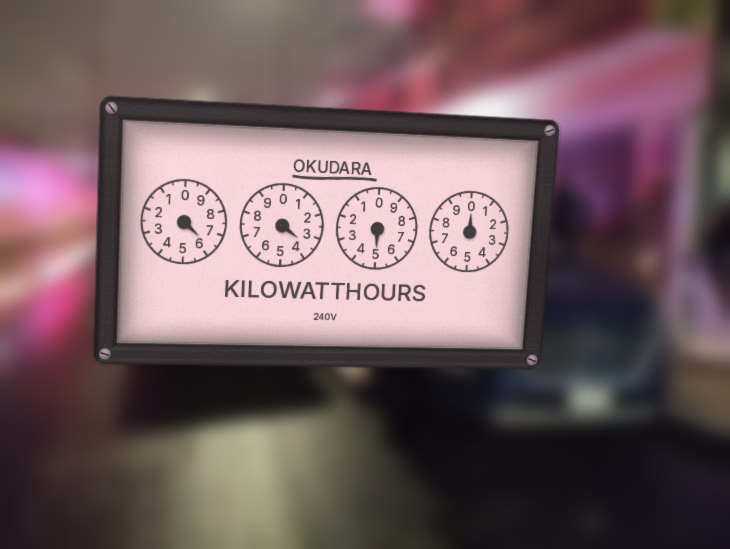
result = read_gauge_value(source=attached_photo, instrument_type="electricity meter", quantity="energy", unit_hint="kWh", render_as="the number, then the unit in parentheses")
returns 6350 (kWh)
